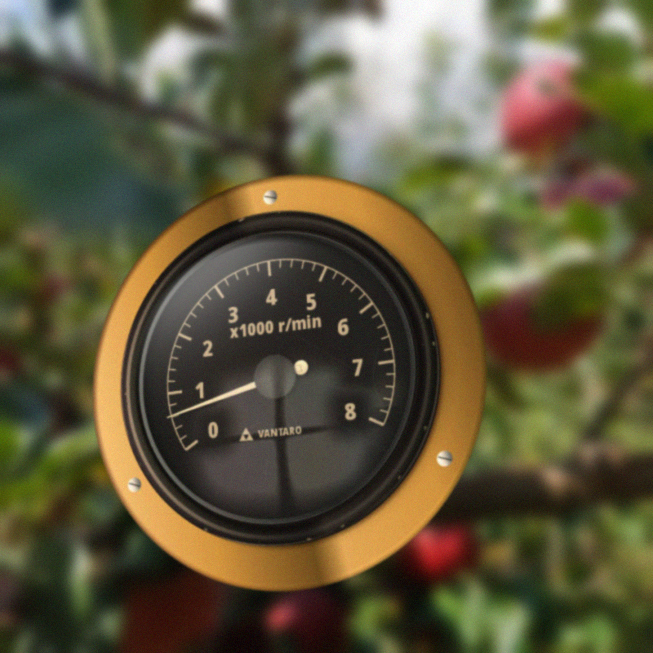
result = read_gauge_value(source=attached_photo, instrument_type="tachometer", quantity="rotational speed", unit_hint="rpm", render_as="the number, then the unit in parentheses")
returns 600 (rpm)
